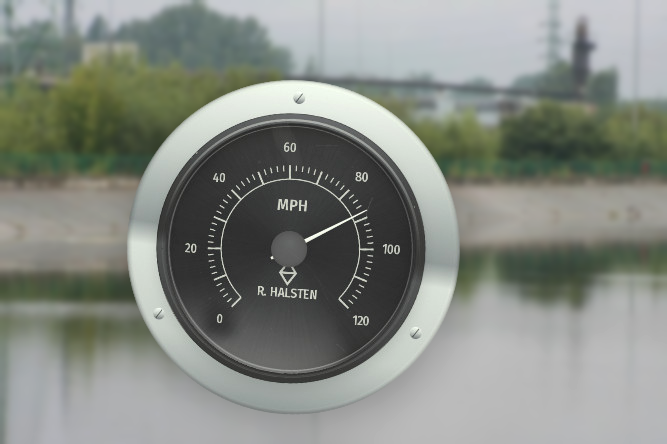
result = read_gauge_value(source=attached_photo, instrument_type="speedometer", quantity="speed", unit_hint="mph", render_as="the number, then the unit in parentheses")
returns 88 (mph)
